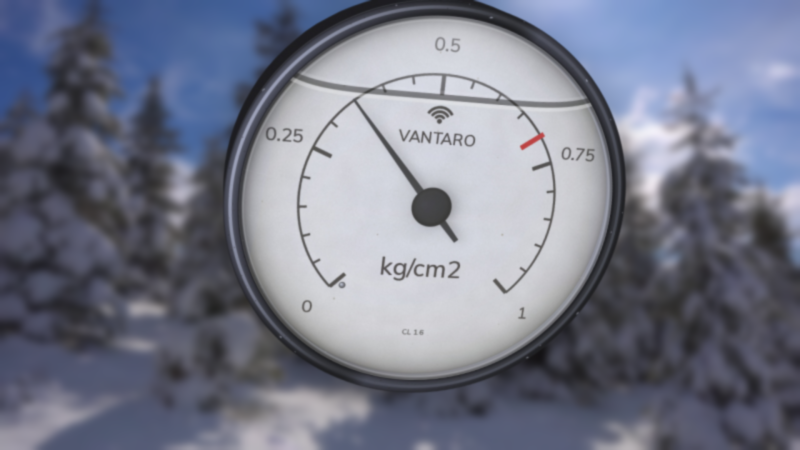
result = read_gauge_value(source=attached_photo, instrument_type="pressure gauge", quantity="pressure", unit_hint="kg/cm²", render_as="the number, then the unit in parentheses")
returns 0.35 (kg/cm²)
